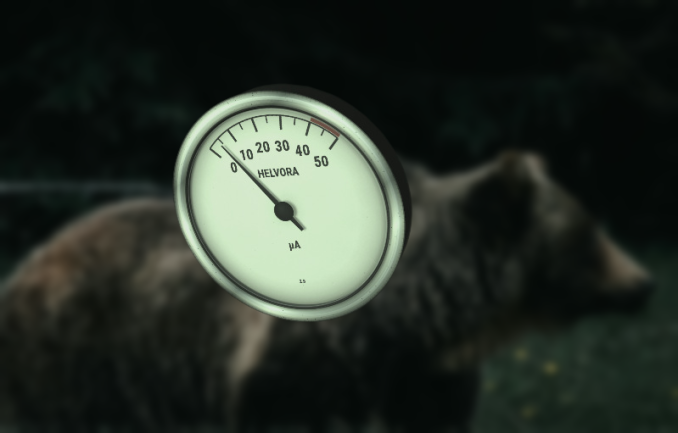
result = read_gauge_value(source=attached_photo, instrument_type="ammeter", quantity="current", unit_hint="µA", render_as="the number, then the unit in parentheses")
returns 5 (µA)
